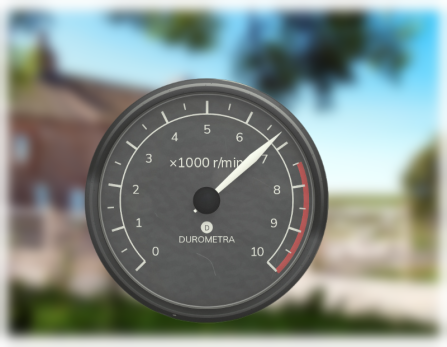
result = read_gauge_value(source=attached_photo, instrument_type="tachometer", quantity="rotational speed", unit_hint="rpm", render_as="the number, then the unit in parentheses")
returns 6750 (rpm)
